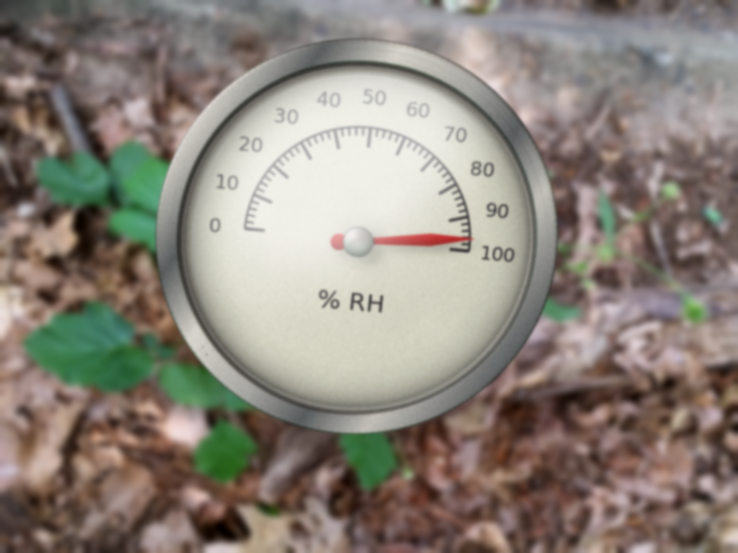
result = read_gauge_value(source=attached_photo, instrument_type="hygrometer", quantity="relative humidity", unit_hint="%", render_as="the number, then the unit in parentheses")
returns 96 (%)
